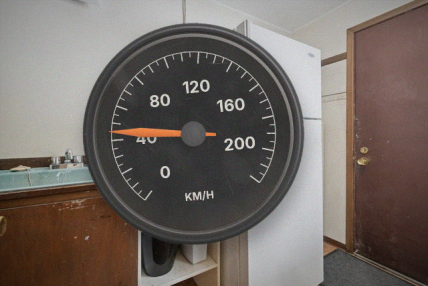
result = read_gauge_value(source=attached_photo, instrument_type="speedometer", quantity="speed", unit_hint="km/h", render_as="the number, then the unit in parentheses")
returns 45 (km/h)
